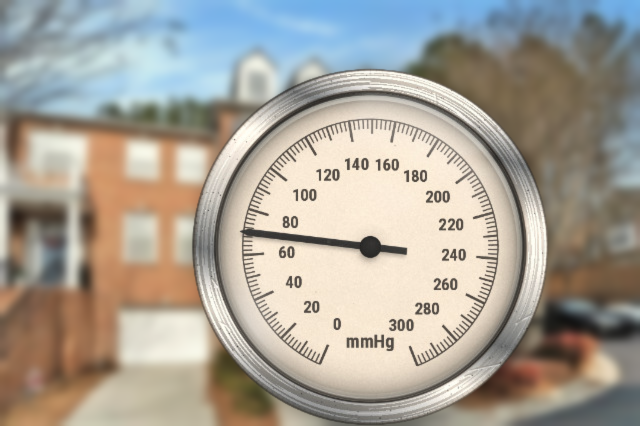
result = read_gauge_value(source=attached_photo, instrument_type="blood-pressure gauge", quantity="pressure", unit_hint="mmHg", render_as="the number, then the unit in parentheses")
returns 70 (mmHg)
